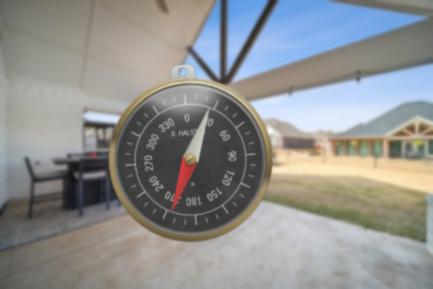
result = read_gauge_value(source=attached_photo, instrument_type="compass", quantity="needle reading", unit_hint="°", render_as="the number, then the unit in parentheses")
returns 205 (°)
